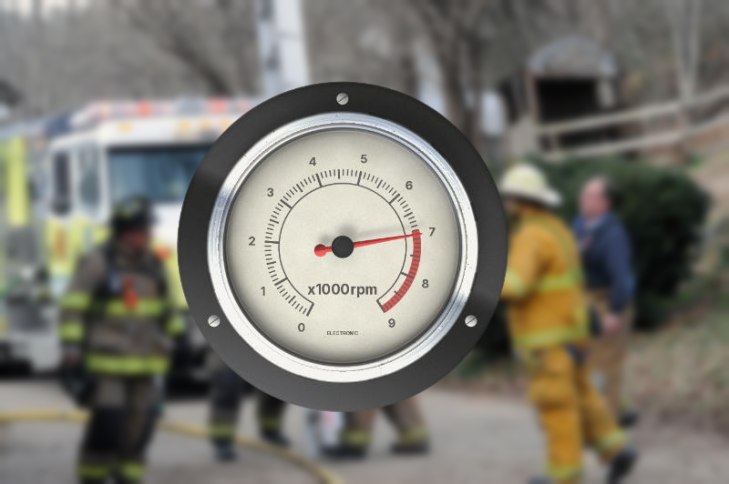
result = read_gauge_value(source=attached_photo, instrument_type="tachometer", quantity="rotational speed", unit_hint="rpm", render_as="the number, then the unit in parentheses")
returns 7000 (rpm)
